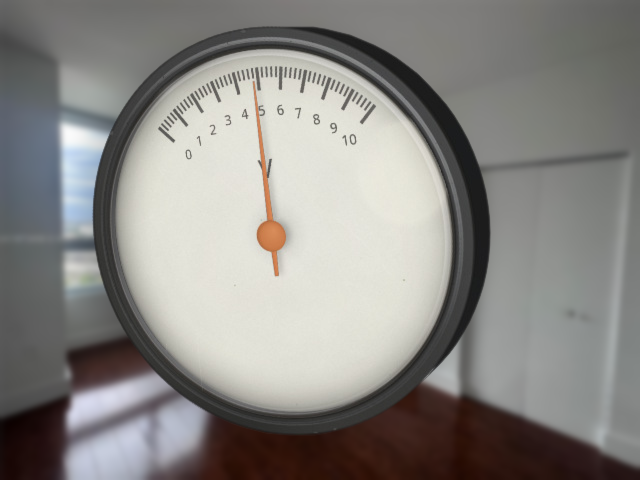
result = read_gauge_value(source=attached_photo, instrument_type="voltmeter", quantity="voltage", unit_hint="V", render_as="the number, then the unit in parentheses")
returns 5 (V)
